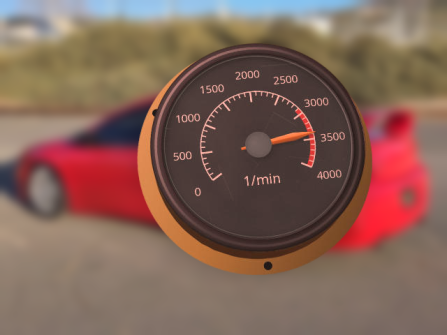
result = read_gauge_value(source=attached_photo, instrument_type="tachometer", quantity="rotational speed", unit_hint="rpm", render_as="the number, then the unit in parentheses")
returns 3400 (rpm)
